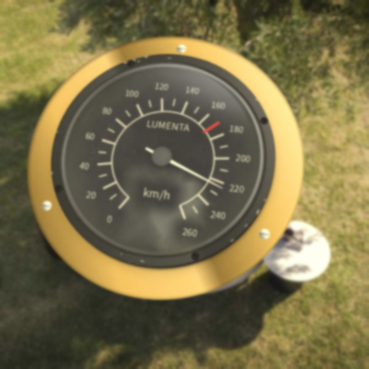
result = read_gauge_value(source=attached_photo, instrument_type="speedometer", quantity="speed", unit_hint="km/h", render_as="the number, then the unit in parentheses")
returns 225 (km/h)
